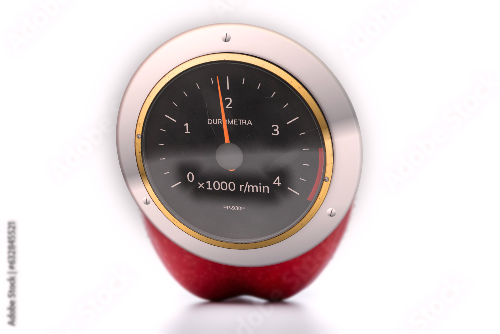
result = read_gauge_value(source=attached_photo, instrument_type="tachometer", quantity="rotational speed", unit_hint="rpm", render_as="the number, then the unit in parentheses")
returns 1900 (rpm)
